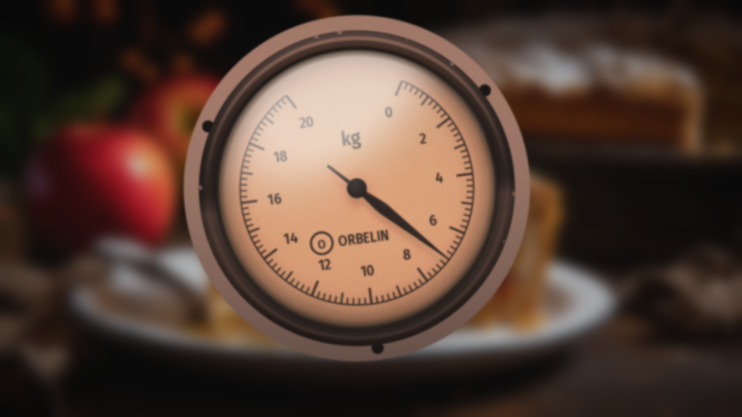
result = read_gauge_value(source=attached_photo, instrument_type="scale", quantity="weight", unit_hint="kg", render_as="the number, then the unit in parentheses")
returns 7 (kg)
